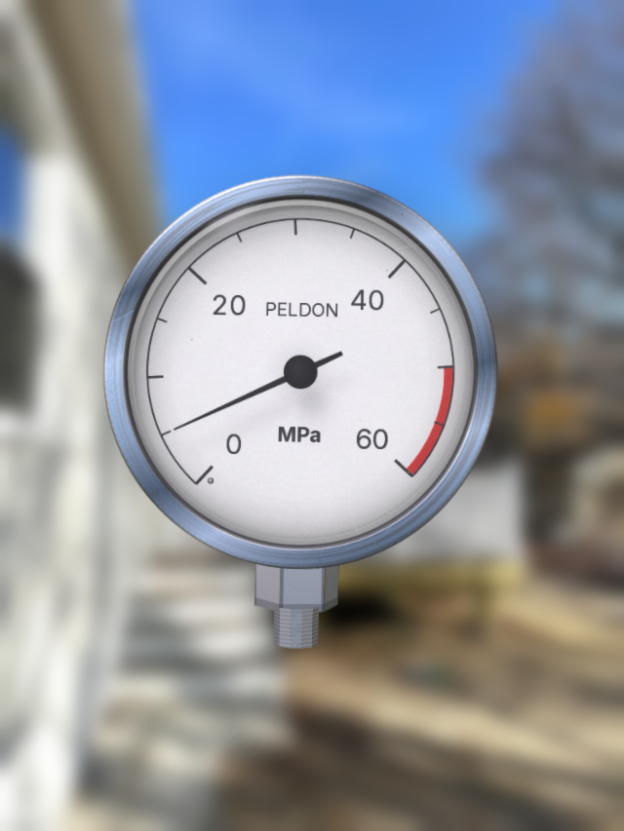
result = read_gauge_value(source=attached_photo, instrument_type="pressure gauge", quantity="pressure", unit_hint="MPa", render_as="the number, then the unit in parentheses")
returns 5 (MPa)
